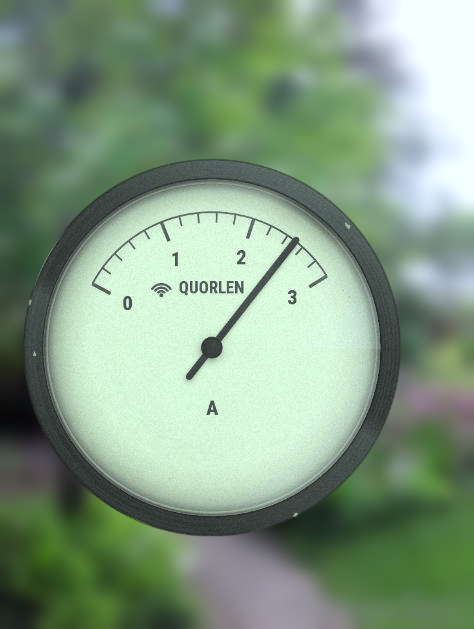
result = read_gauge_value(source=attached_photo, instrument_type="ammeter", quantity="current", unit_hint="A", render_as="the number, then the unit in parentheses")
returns 2.5 (A)
